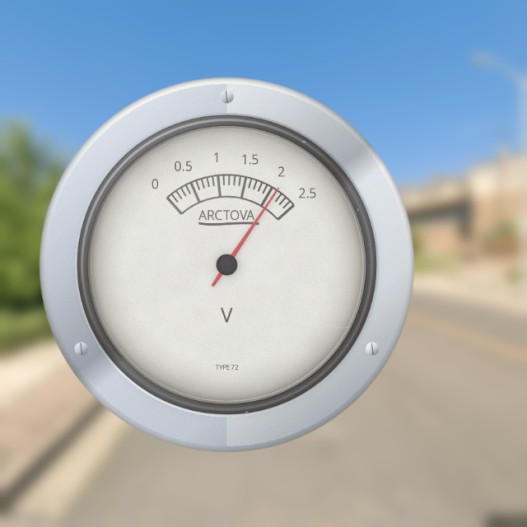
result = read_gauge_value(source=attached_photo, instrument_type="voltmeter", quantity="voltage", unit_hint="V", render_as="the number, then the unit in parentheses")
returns 2.1 (V)
